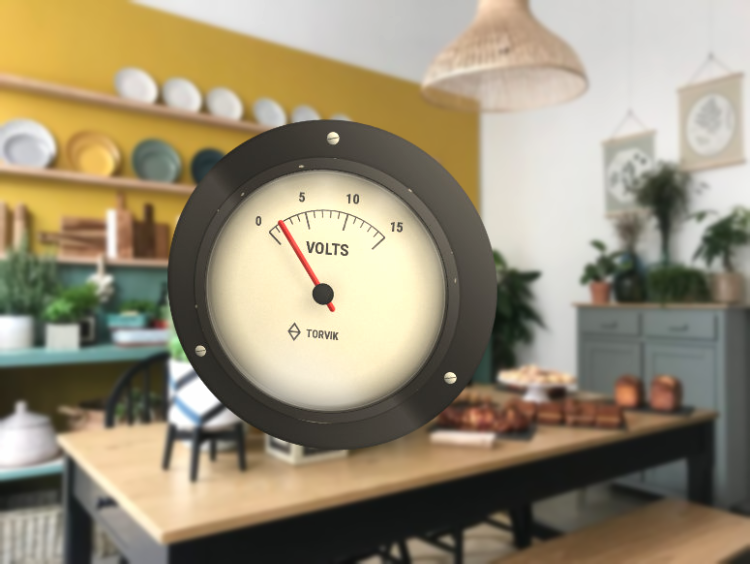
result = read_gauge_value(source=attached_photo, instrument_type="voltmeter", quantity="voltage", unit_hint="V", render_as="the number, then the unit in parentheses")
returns 2 (V)
